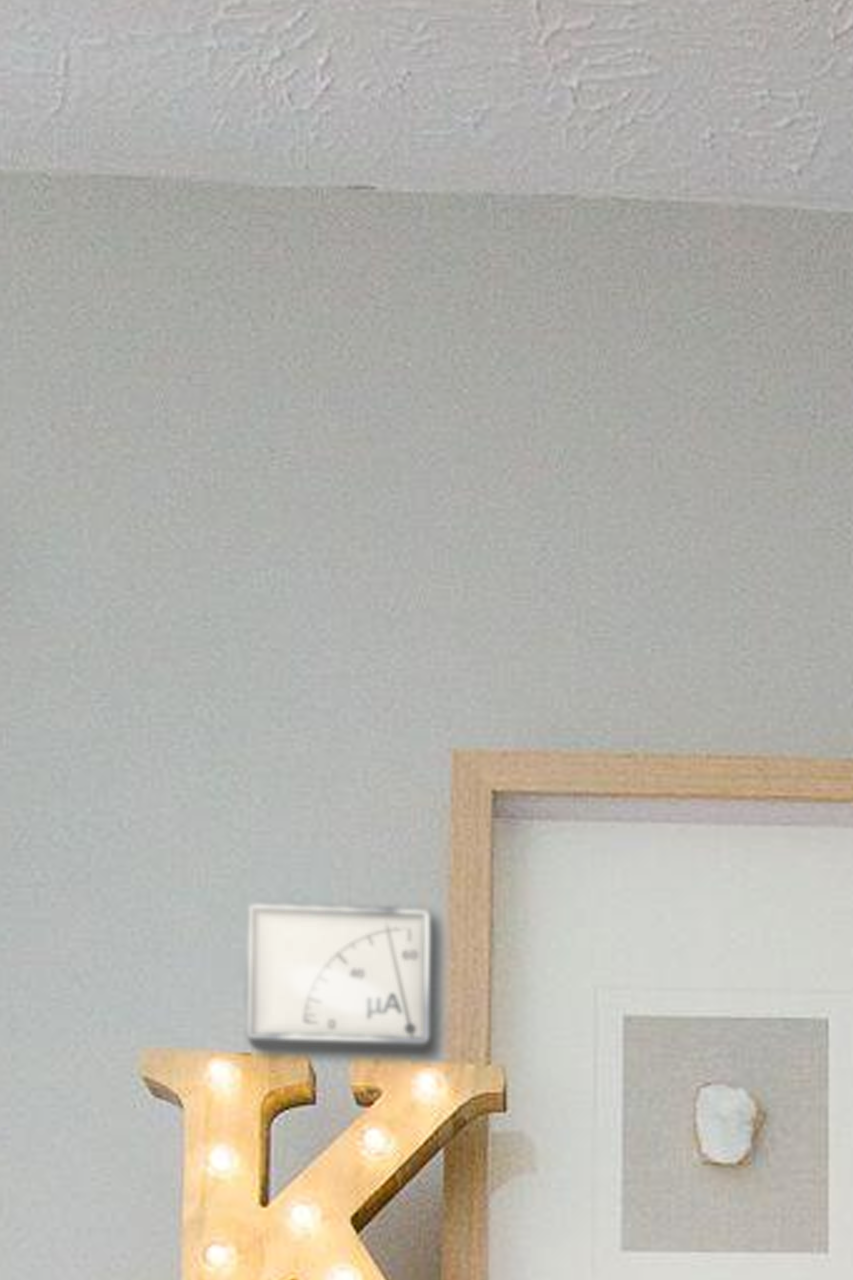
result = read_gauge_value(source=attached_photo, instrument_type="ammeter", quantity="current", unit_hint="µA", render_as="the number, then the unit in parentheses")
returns 55 (µA)
